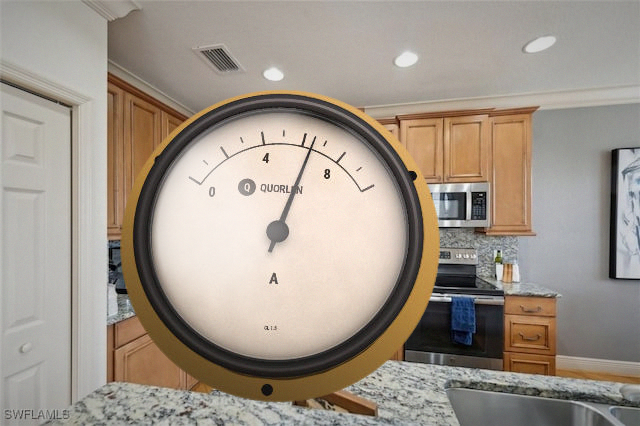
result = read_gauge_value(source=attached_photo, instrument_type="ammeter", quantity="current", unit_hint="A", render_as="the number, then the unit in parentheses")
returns 6.5 (A)
